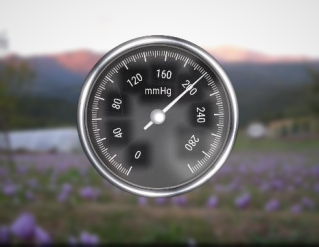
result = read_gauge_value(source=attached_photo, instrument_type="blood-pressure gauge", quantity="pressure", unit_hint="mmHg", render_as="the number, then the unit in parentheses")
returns 200 (mmHg)
